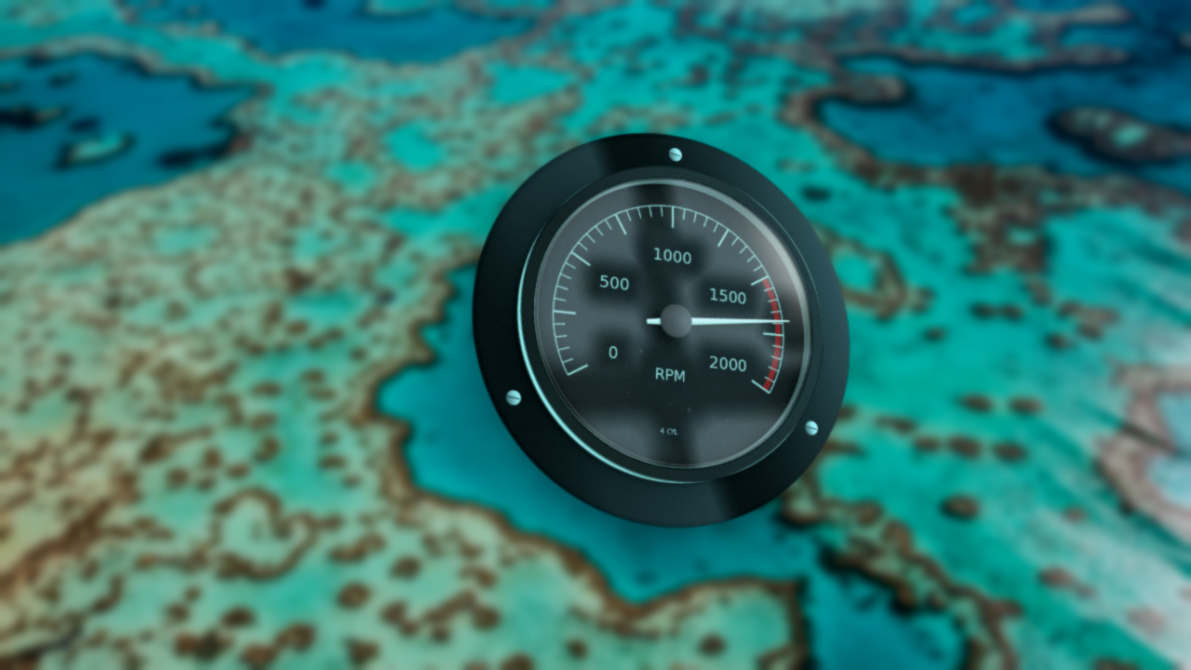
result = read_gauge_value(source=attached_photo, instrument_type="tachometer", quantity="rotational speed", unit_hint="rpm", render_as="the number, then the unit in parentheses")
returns 1700 (rpm)
